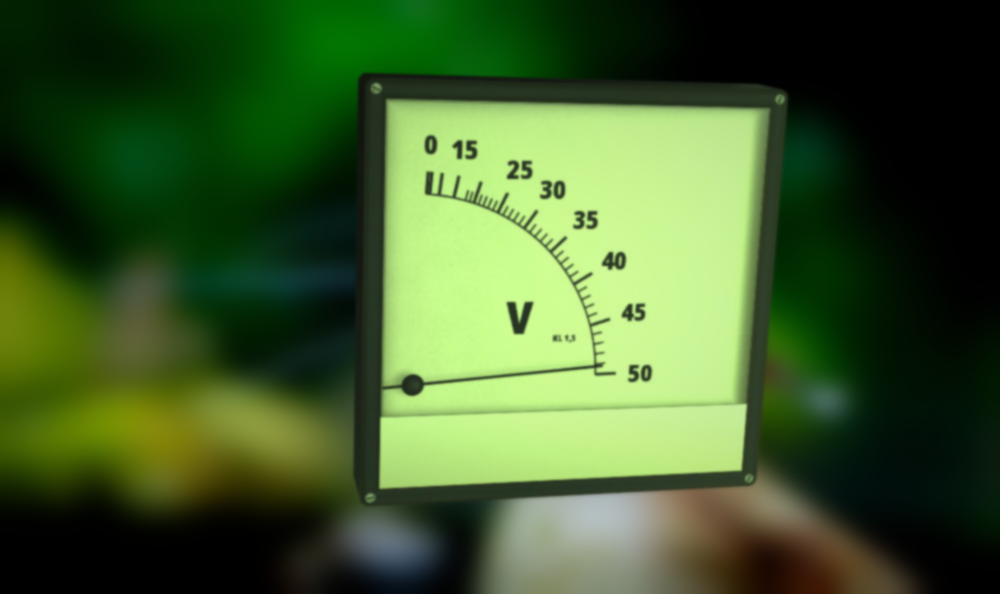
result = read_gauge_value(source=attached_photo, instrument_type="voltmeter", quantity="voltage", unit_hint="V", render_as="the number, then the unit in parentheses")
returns 49 (V)
